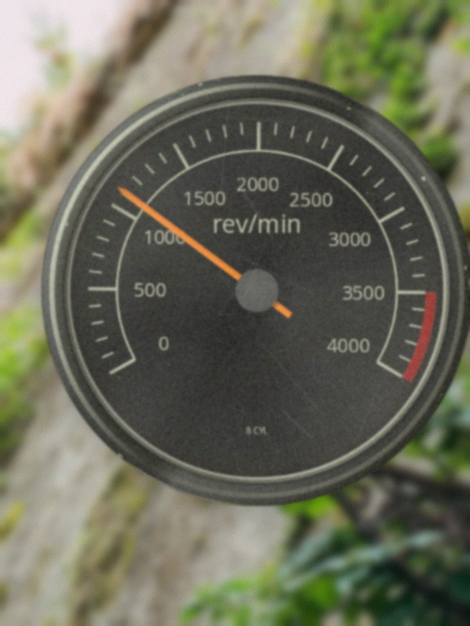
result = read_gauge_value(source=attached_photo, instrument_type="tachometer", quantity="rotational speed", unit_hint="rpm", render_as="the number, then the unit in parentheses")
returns 1100 (rpm)
